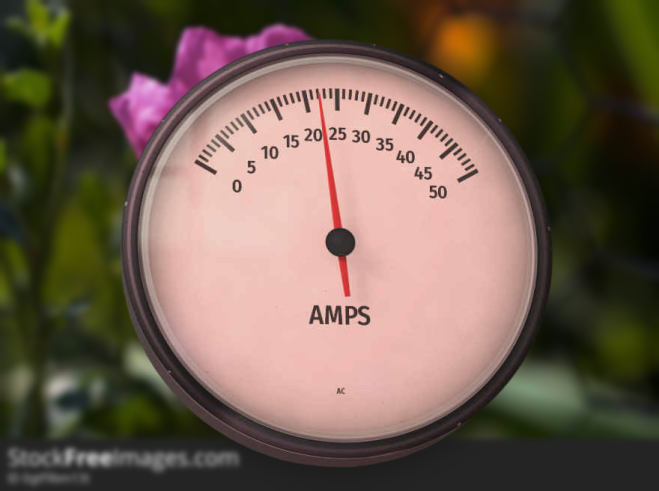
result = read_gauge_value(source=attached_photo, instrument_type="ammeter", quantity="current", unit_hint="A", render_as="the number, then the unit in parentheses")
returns 22 (A)
